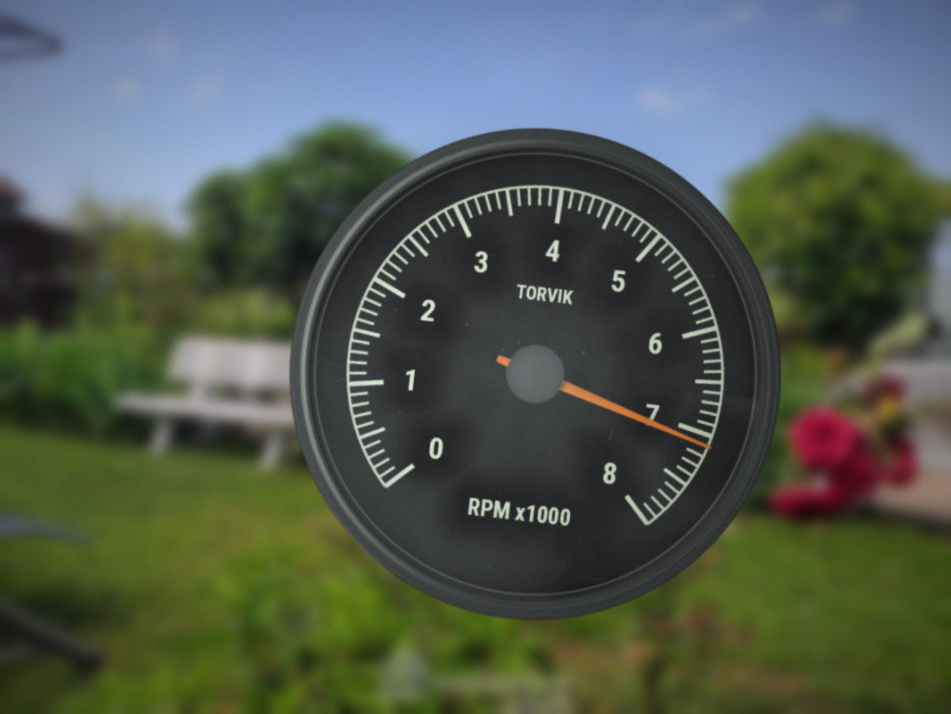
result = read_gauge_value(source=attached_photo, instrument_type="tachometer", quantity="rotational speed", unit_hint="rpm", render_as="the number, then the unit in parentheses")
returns 7100 (rpm)
